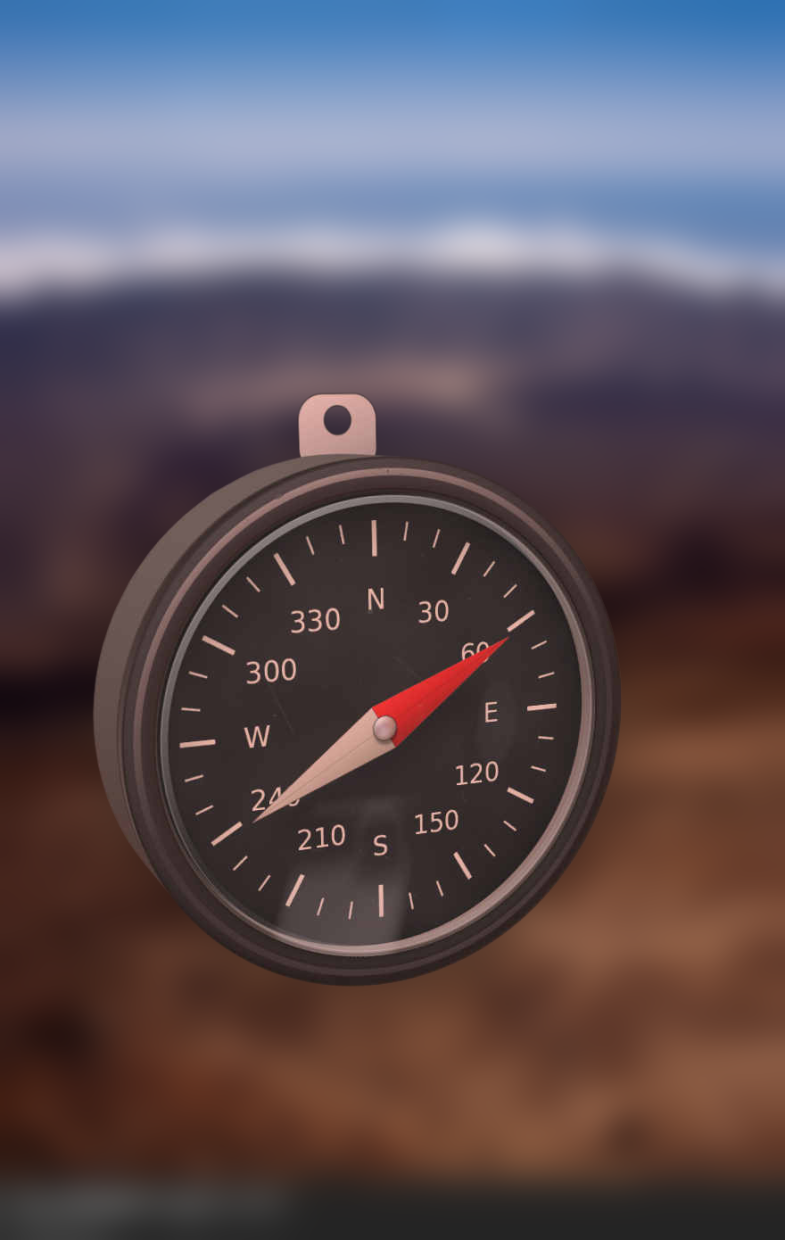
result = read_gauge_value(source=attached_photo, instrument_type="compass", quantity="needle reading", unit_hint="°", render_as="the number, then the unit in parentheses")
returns 60 (°)
